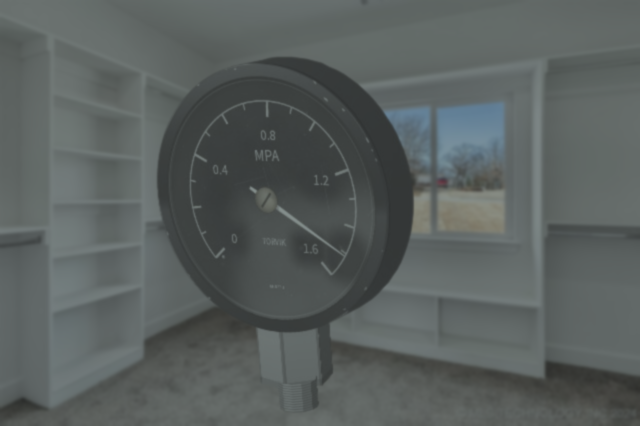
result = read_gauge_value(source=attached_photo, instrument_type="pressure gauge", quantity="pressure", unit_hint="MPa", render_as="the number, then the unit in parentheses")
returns 1.5 (MPa)
